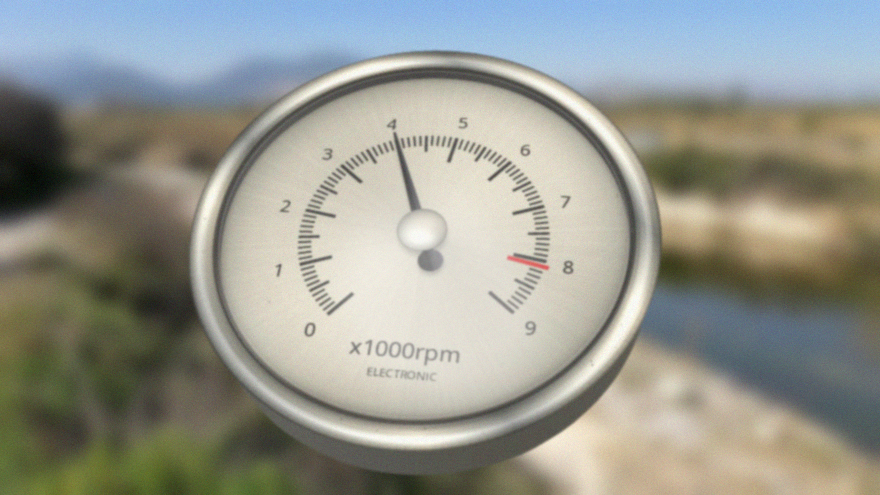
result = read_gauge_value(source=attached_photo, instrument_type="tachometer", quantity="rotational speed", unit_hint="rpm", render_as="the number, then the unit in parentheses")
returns 4000 (rpm)
